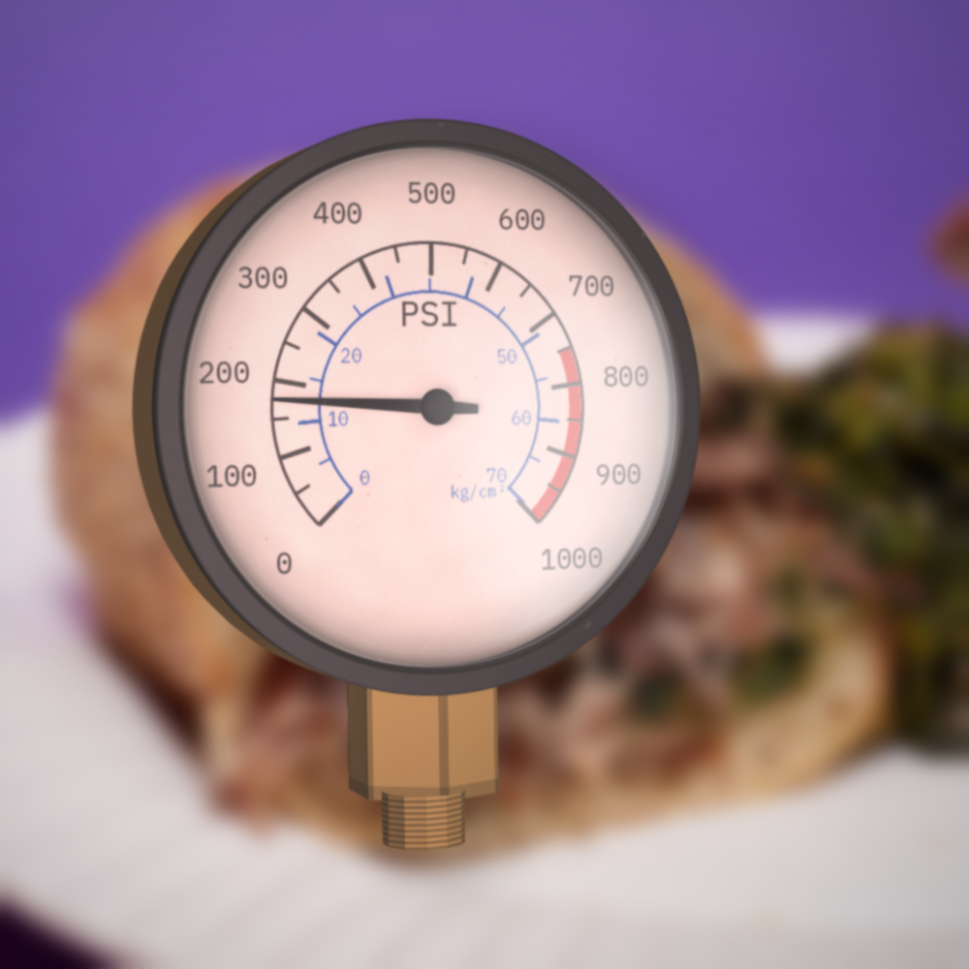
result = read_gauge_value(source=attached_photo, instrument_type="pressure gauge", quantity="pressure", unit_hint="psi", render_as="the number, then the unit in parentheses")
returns 175 (psi)
